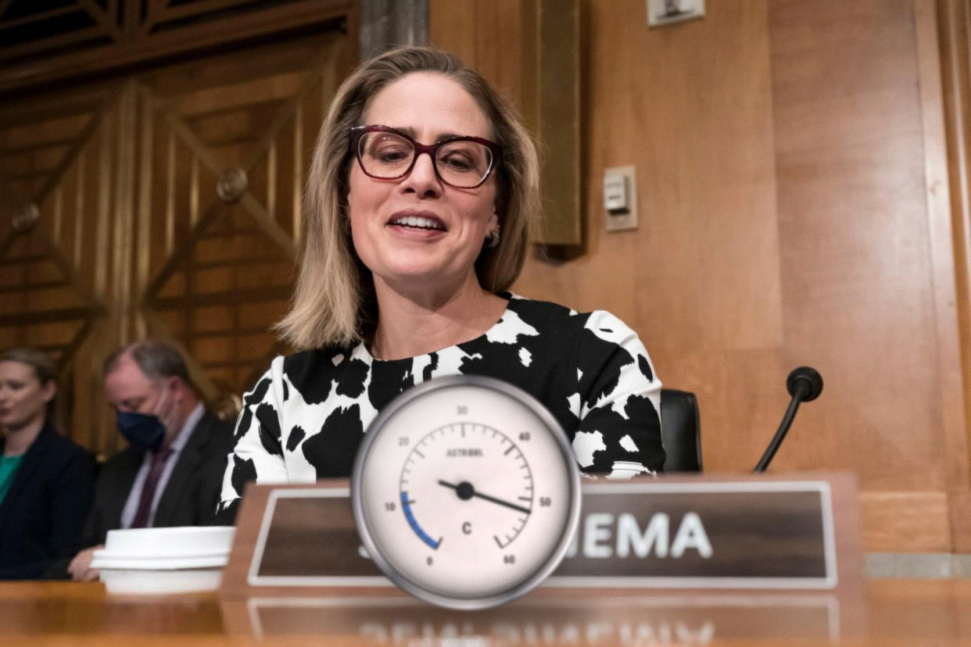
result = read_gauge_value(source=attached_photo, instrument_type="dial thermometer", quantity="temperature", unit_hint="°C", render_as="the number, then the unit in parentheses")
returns 52 (°C)
